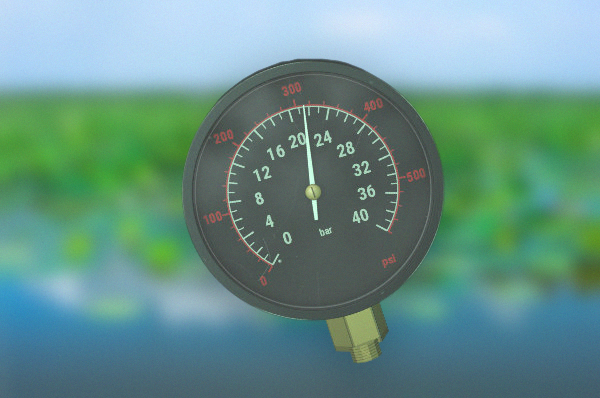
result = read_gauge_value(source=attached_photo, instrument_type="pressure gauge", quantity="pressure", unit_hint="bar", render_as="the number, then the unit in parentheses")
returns 21.5 (bar)
